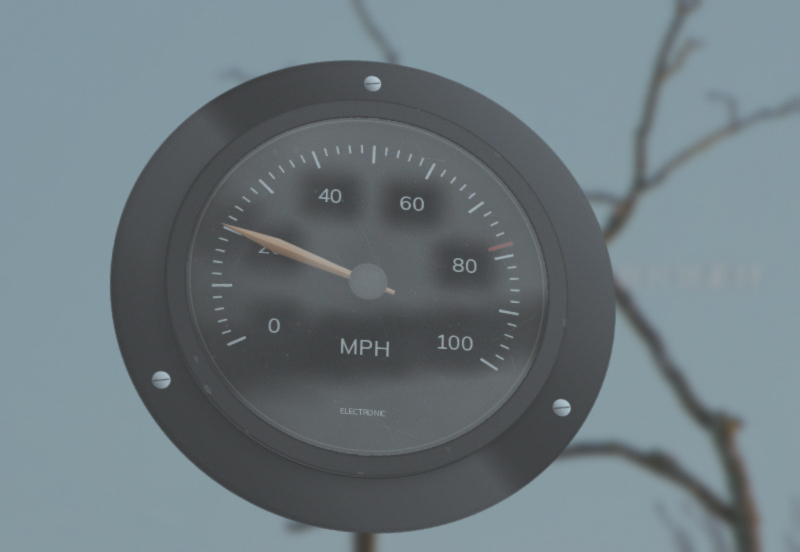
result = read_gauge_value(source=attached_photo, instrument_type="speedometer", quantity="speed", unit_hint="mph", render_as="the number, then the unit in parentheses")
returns 20 (mph)
